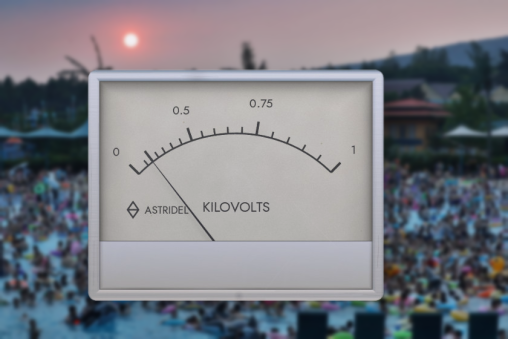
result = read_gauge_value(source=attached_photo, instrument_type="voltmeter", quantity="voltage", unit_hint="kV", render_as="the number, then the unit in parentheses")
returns 0.25 (kV)
